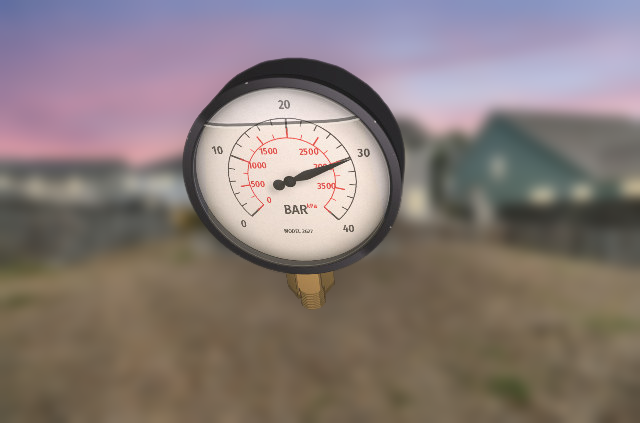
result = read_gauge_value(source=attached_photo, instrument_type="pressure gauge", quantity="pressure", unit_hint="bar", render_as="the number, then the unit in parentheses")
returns 30 (bar)
